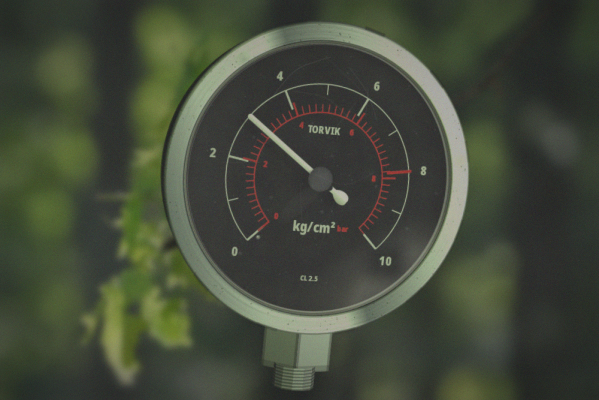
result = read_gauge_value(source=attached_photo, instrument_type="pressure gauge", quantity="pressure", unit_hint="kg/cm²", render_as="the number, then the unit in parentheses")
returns 3 (kg/cm²)
